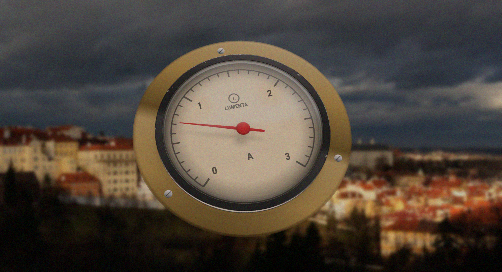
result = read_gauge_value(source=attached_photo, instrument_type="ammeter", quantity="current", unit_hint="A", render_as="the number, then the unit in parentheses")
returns 0.7 (A)
